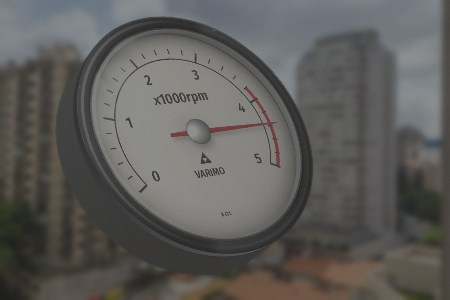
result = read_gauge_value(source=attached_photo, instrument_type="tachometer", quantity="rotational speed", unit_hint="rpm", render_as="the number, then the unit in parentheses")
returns 4400 (rpm)
